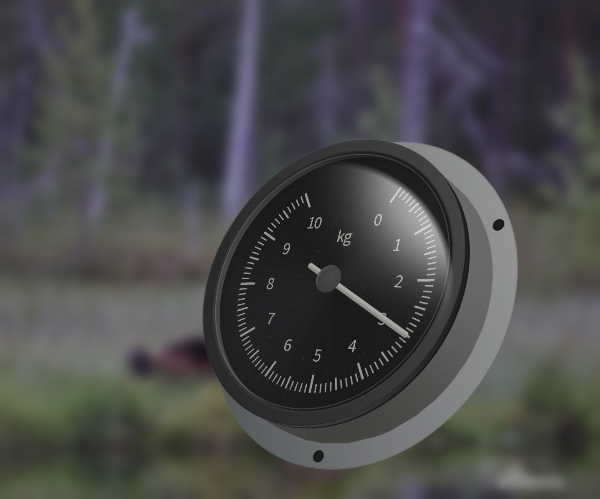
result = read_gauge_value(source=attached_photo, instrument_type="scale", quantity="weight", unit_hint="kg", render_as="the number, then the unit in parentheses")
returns 3 (kg)
